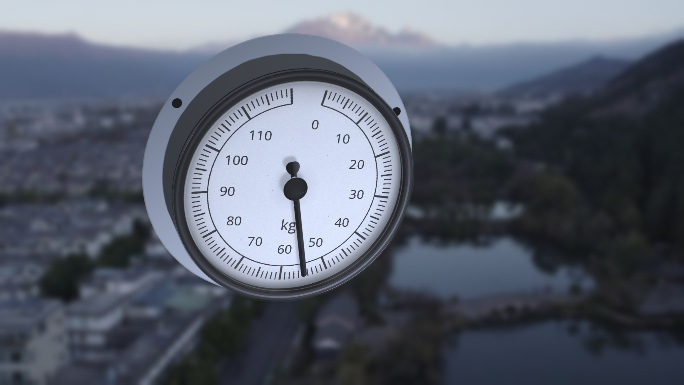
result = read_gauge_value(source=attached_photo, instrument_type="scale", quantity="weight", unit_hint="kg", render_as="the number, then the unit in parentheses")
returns 55 (kg)
